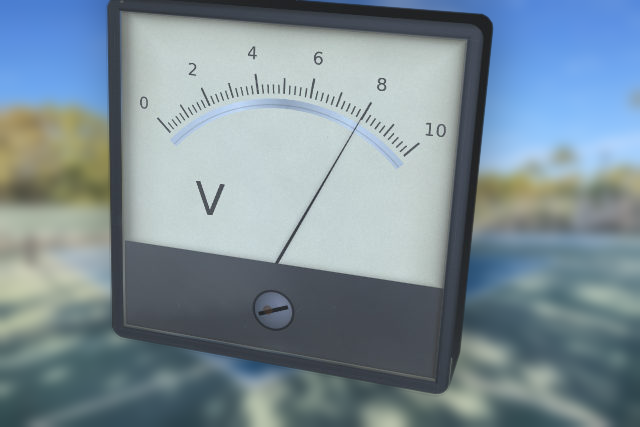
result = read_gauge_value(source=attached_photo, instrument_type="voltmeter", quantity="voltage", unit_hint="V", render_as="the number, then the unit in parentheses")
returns 8 (V)
